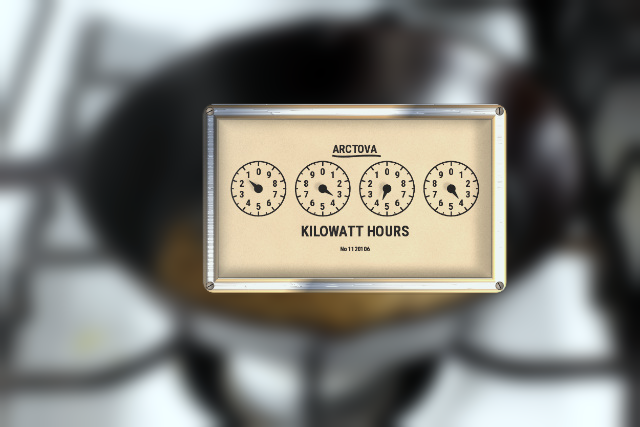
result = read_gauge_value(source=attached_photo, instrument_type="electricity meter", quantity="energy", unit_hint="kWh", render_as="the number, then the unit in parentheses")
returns 1344 (kWh)
